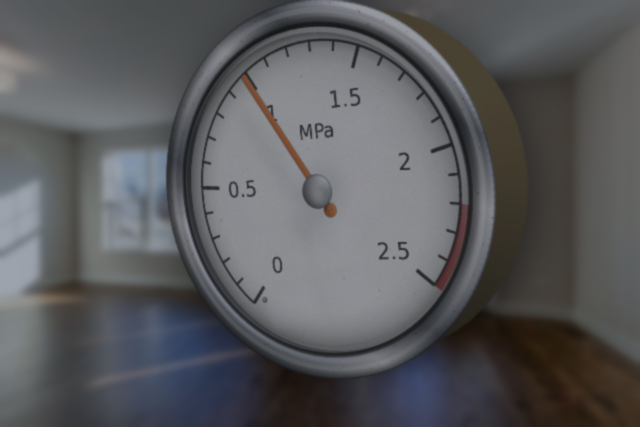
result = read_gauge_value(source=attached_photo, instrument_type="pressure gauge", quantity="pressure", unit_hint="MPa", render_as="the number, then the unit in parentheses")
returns 1 (MPa)
